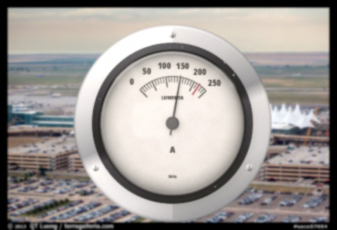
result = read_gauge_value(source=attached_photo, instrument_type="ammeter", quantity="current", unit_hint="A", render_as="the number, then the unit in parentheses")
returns 150 (A)
